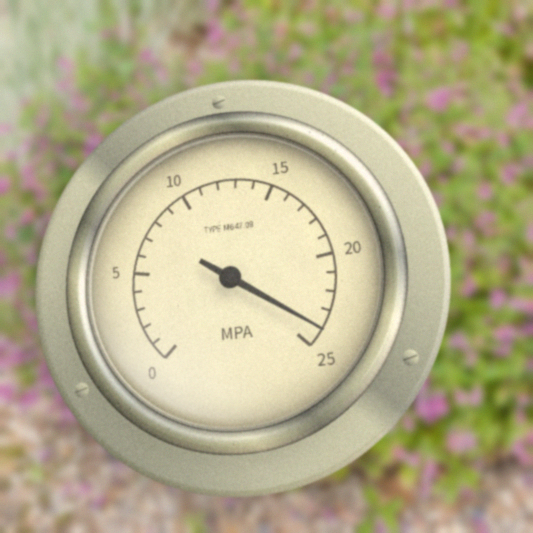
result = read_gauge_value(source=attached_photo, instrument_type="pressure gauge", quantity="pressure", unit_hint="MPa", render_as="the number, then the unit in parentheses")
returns 24 (MPa)
